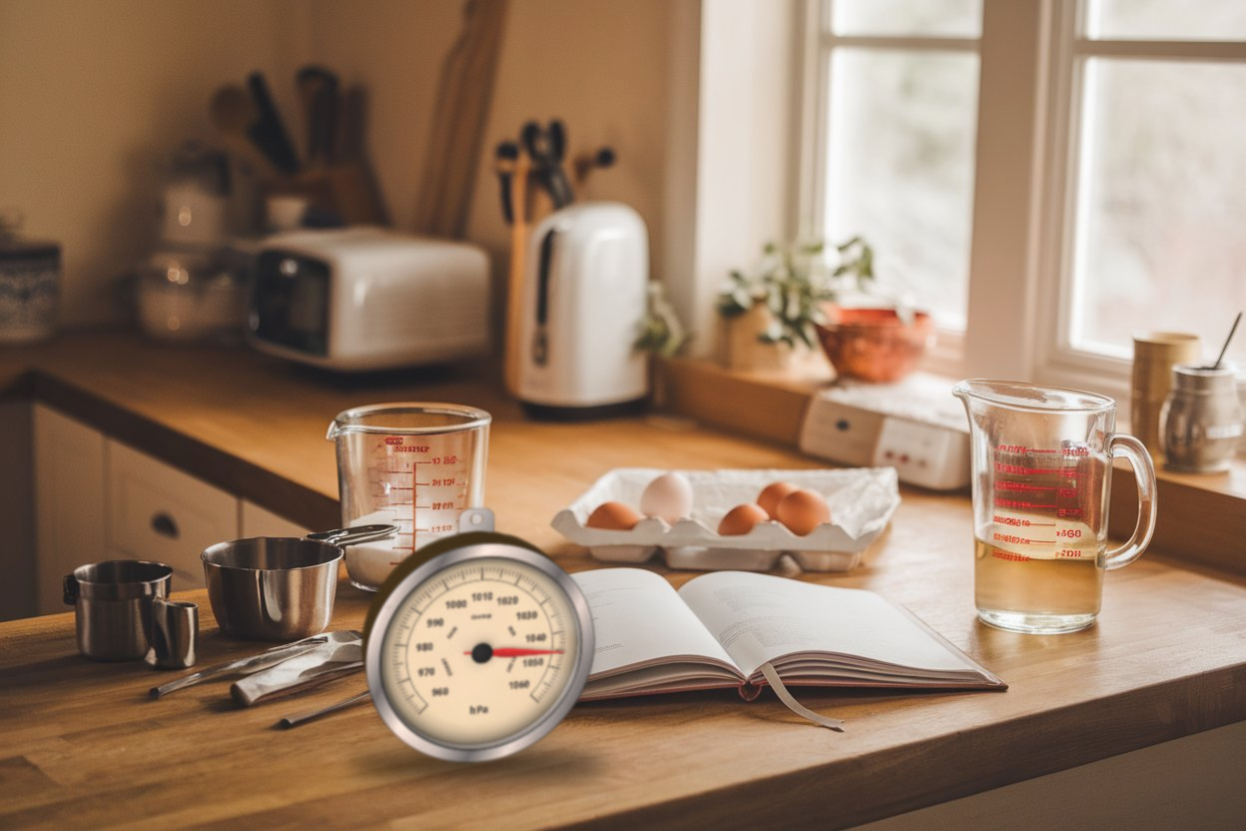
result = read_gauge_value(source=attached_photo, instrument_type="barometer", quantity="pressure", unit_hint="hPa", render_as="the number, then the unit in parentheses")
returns 1045 (hPa)
